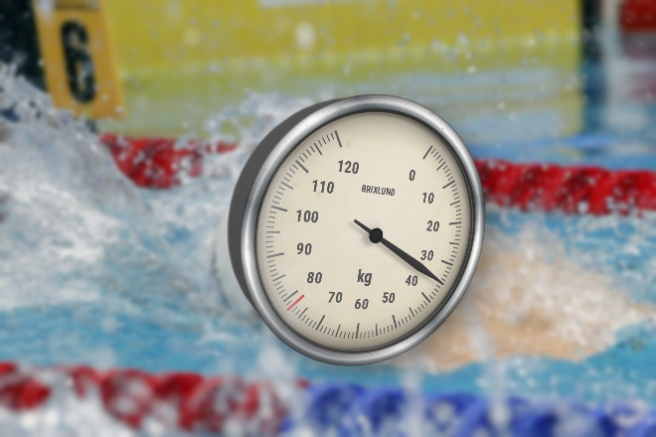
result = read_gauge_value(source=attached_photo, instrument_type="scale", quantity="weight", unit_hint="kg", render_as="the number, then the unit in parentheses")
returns 35 (kg)
